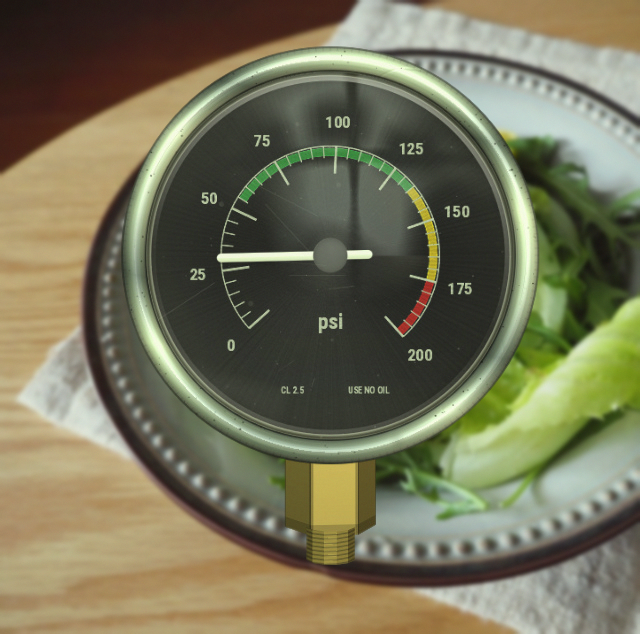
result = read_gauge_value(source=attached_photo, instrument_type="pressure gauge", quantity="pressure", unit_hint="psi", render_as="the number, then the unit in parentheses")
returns 30 (psi)
